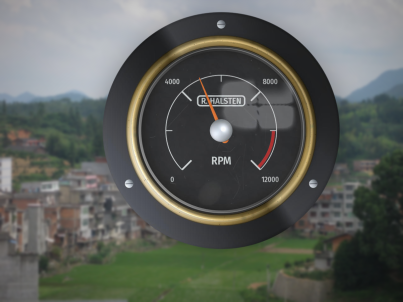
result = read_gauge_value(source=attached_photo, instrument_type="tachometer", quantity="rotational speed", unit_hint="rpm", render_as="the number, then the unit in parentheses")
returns 5000 (rpm)
